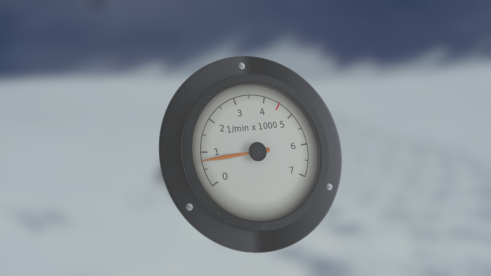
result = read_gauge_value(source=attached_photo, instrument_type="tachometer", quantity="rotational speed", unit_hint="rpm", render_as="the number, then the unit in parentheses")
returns 750 (rpm)
